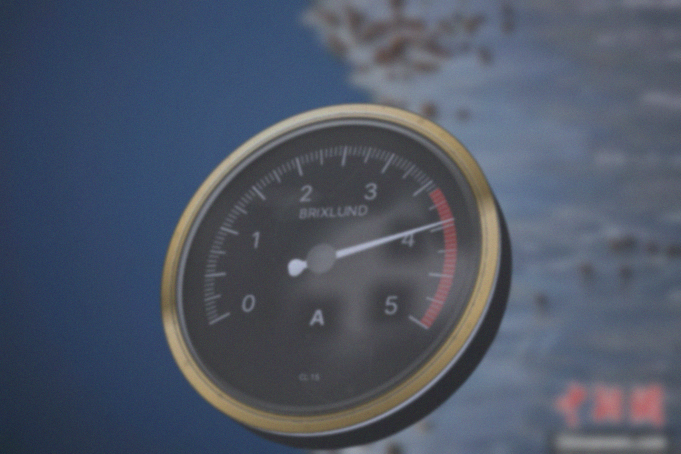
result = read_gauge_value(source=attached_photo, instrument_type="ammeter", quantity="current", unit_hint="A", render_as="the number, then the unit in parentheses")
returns 4 (A)
